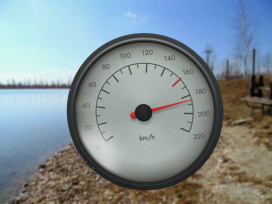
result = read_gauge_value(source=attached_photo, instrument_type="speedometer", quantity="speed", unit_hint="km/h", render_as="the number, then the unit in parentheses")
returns 185 (km/h)
